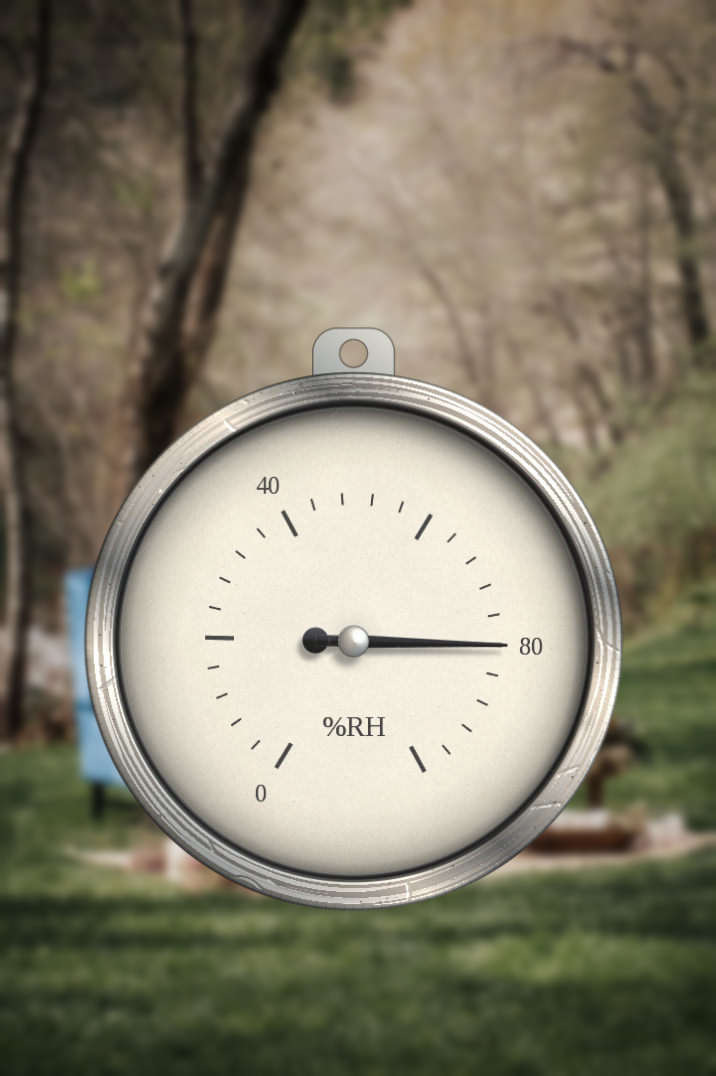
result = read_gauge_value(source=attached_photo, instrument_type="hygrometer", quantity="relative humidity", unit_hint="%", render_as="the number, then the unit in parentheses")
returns 80 (%)
